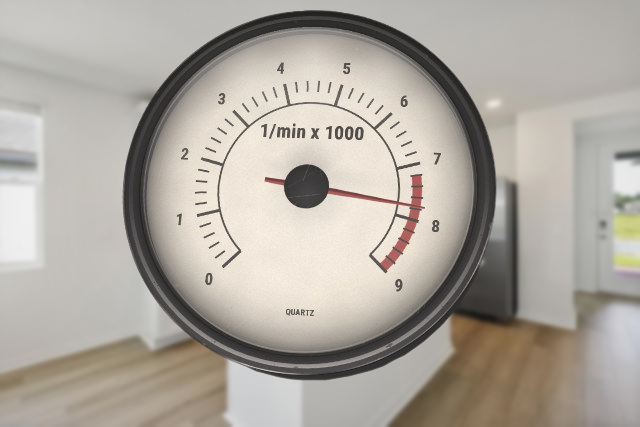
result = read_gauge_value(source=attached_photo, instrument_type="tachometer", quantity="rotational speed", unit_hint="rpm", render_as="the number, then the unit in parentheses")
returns 7800 (rpm)
